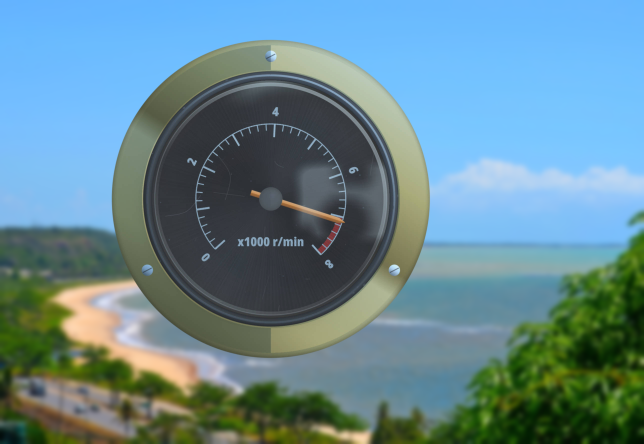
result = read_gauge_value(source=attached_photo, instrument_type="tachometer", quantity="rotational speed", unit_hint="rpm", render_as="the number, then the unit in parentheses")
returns 7100 (rpm)
